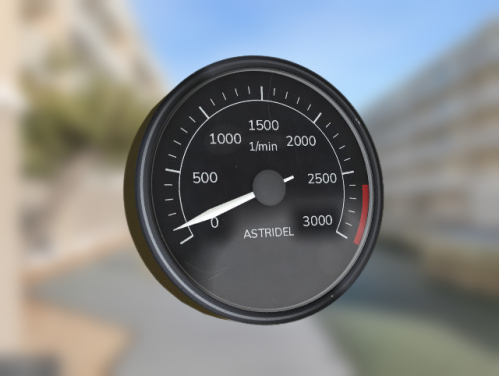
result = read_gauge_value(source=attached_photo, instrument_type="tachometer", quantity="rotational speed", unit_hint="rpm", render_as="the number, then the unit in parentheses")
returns 100 (rpm)
